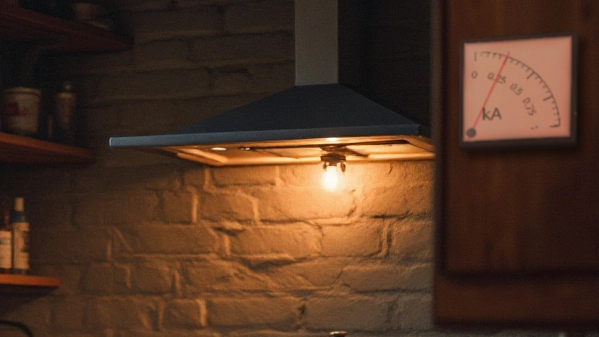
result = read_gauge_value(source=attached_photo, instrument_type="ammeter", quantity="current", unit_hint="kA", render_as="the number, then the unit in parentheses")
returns 0.25 (kA)
